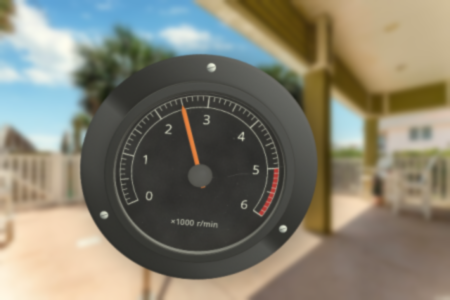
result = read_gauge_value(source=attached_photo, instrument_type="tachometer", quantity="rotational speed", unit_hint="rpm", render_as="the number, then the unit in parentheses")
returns 2500 (rpm)
